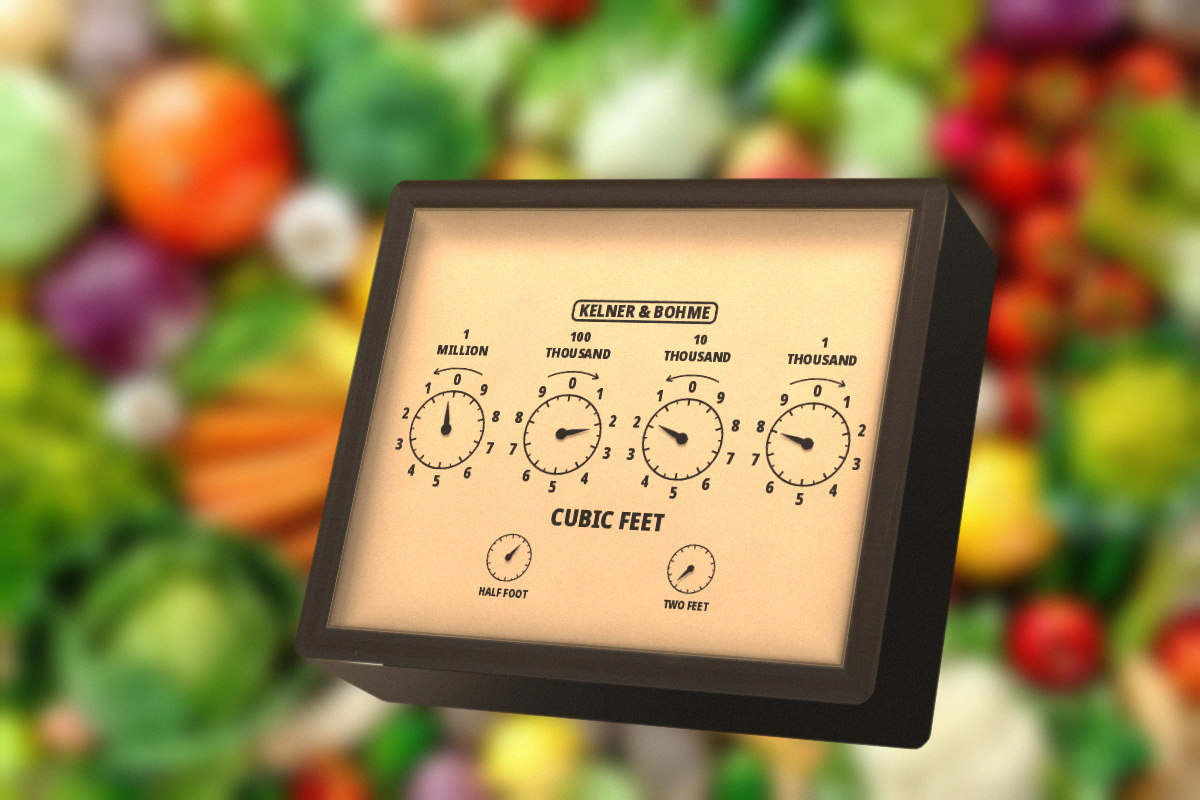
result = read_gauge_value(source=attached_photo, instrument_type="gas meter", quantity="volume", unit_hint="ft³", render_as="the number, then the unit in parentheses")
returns 21800 (ft³)
